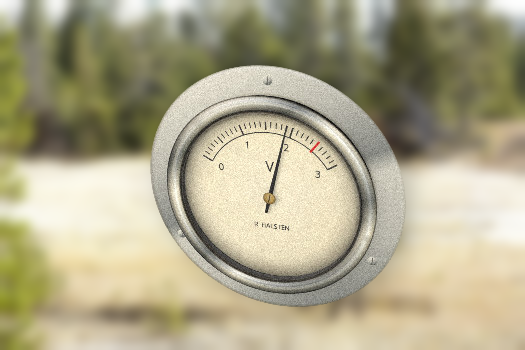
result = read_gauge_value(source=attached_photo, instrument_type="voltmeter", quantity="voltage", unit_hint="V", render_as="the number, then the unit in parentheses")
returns 1.9 (V)
